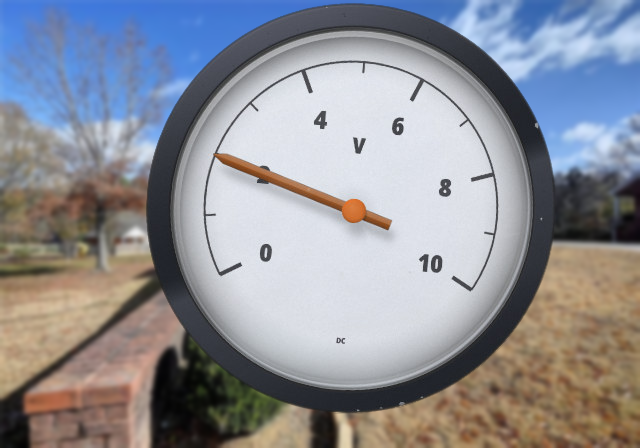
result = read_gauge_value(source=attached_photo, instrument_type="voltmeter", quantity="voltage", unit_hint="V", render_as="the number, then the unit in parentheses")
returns 2 (V)
